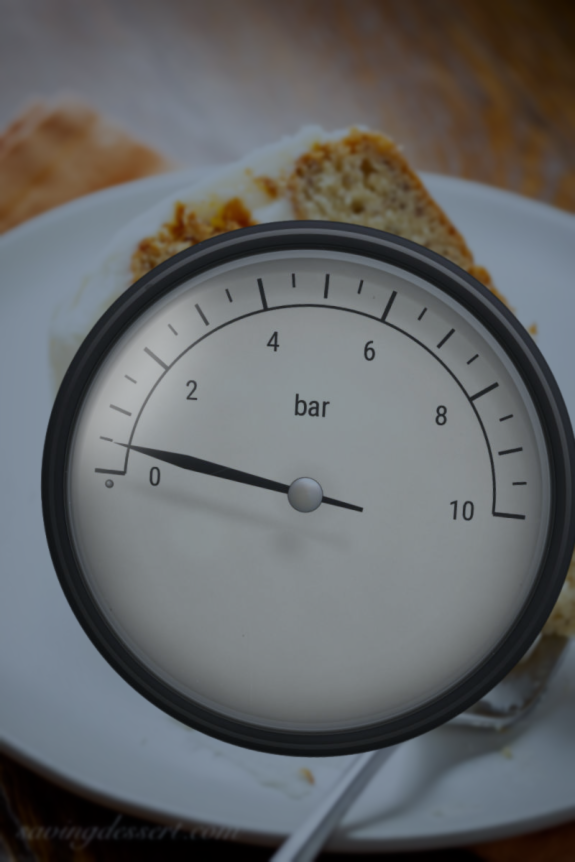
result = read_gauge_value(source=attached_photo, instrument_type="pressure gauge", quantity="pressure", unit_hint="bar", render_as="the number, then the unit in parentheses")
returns 0.5 (bar)
